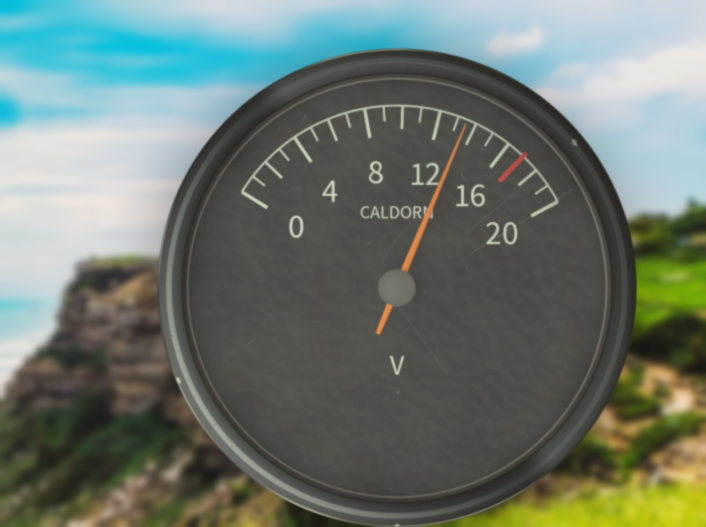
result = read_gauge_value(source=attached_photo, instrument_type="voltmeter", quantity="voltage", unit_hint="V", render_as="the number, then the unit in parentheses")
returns 13.5 (V)
